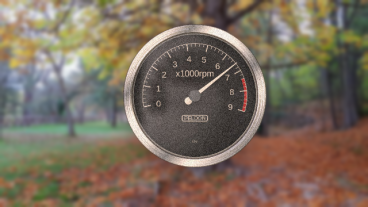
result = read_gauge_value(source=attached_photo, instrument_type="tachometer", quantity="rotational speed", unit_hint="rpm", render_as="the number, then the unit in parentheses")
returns 6600 (rpm)
